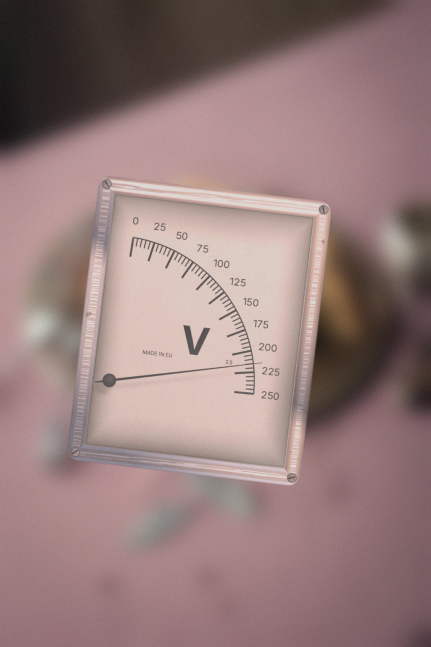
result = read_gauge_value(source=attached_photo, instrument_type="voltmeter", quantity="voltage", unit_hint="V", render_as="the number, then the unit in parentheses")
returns 215 (V)
